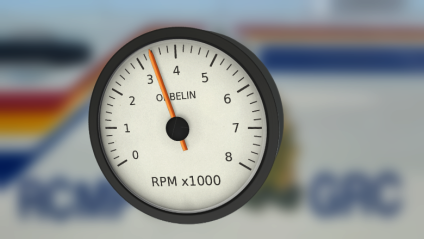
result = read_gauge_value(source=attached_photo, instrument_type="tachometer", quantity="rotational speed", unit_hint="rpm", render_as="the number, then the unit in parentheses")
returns 3400 (rpm)
